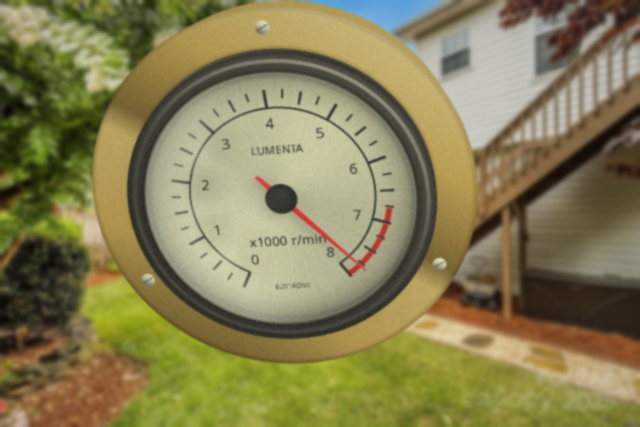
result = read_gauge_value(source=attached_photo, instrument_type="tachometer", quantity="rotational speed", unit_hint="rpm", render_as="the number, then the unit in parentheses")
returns 7750 (rpm)
